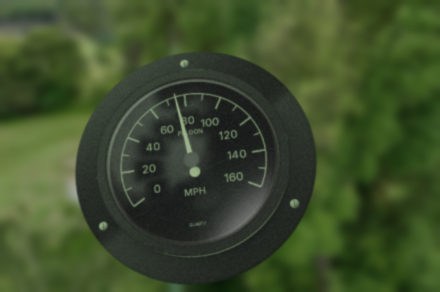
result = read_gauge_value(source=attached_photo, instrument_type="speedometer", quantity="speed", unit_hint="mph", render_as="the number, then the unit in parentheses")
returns 75 (mph)
